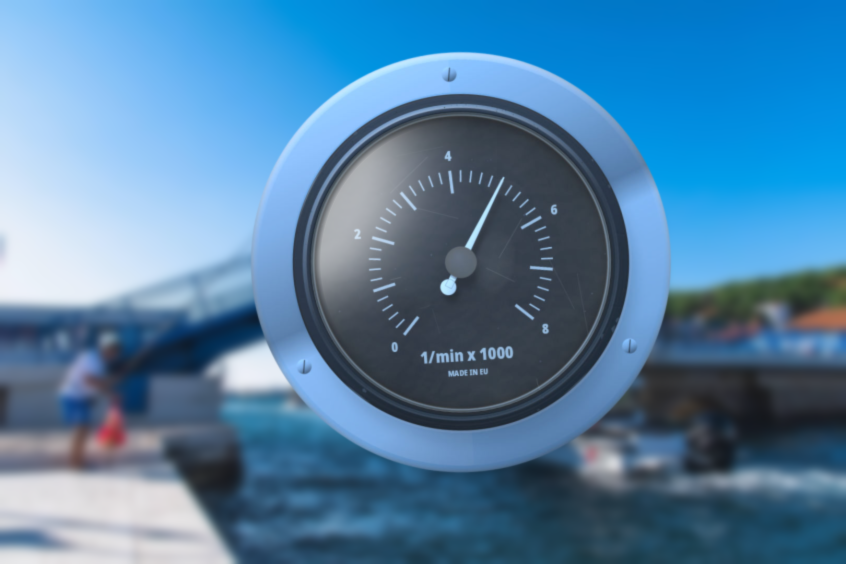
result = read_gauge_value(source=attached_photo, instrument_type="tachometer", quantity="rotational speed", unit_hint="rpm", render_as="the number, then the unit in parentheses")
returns 5000 (rpm)
